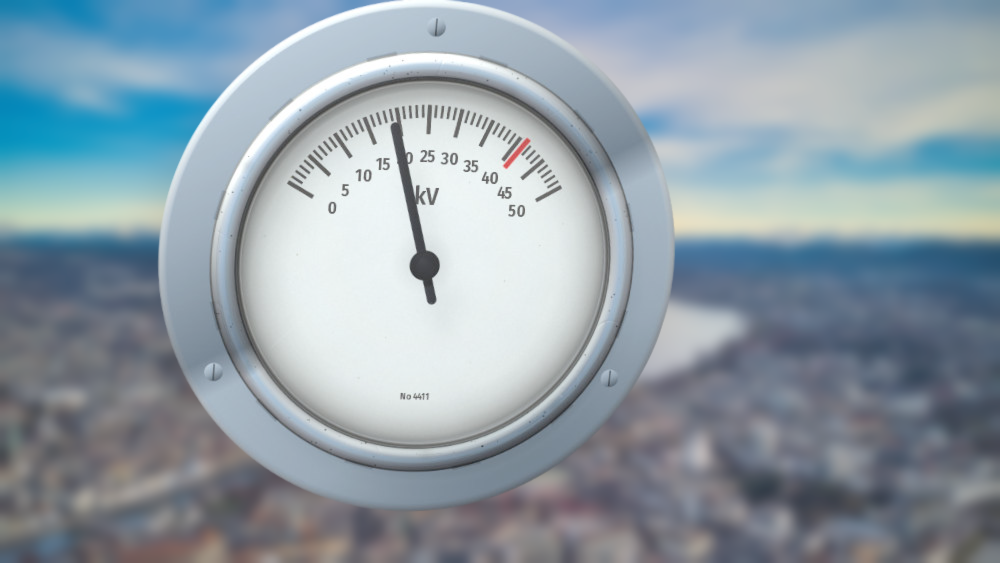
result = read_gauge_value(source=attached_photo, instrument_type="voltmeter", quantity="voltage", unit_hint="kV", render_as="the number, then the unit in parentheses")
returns 19 (kV)
